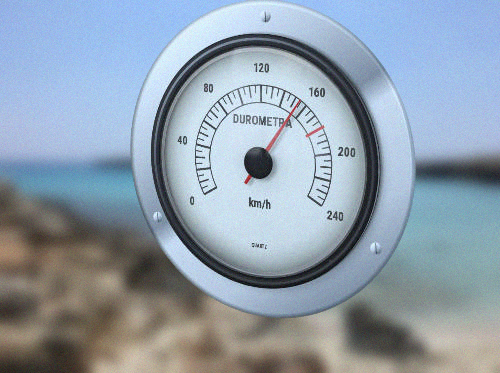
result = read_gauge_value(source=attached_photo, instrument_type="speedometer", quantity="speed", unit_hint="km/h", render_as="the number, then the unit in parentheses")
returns 155 (km/h)
